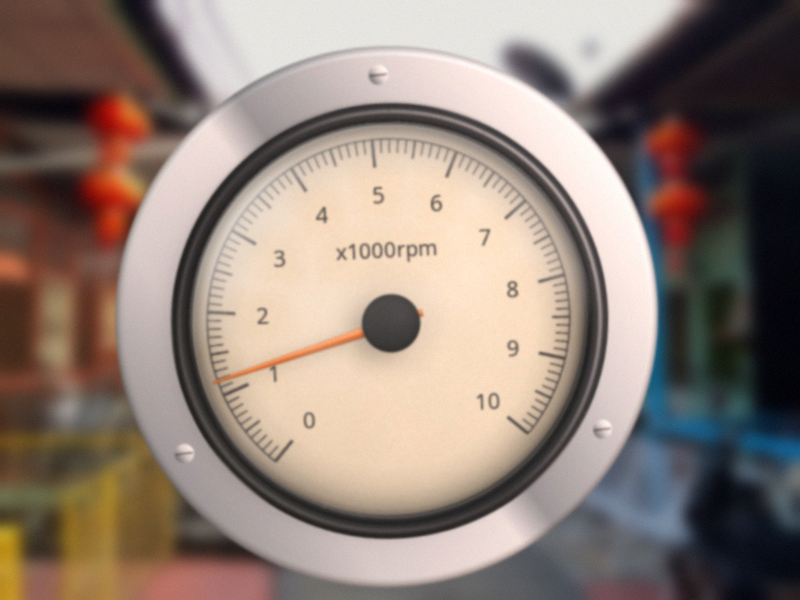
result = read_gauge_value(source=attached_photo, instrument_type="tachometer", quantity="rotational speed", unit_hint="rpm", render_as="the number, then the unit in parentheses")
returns 1200 (rpm)
